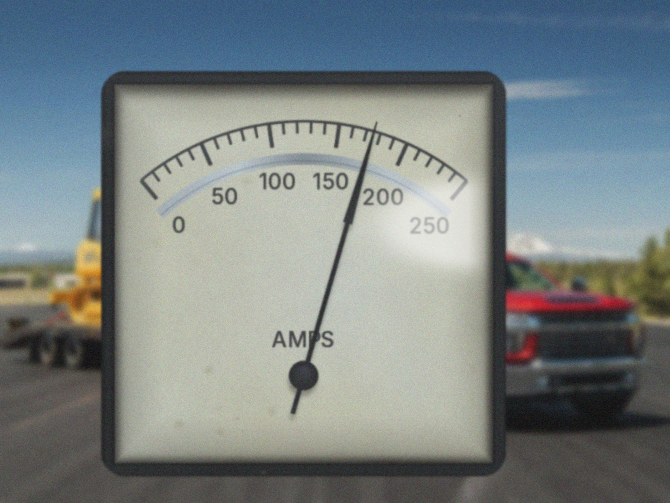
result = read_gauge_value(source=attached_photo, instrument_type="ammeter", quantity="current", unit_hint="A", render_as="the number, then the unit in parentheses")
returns 175 (A)
